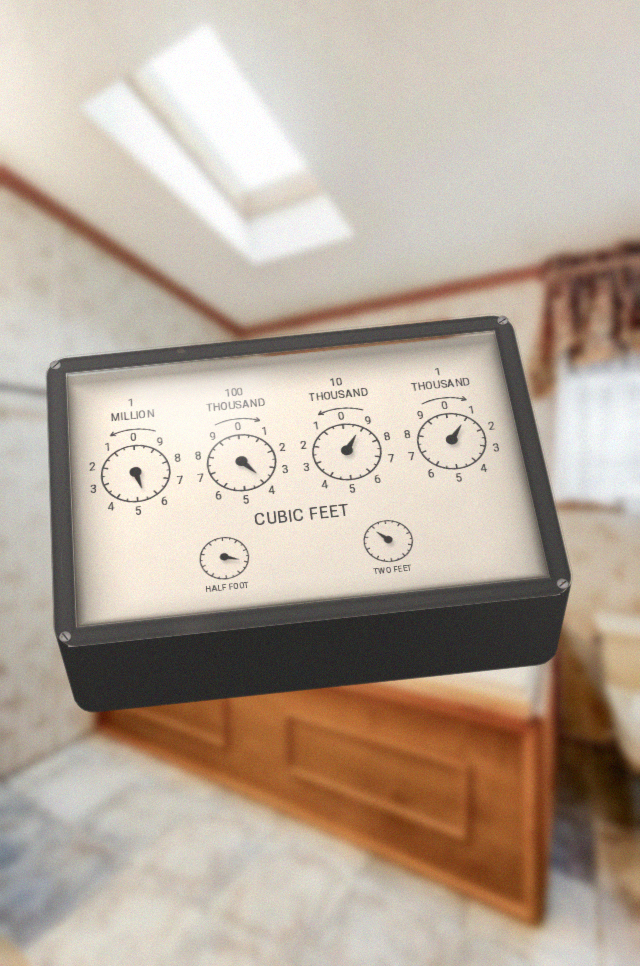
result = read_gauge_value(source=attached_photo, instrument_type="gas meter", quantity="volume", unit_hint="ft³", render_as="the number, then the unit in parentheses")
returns 539100 (ft³)
